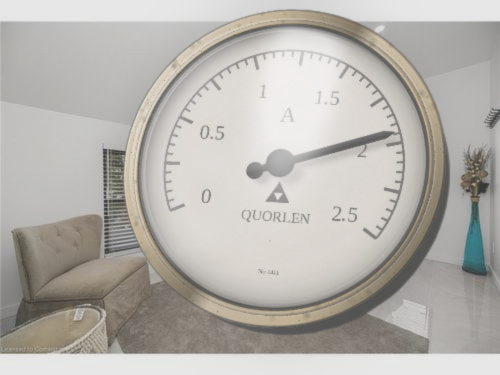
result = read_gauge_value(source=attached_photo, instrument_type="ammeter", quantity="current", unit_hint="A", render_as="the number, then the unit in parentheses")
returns 1.95 (A)
